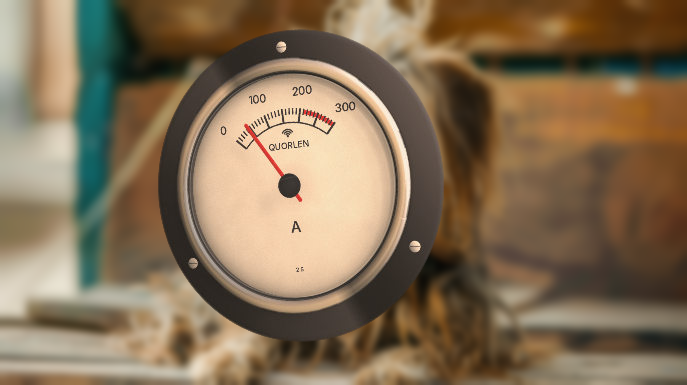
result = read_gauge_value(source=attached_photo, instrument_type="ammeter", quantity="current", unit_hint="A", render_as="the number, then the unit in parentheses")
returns 50 (A)
